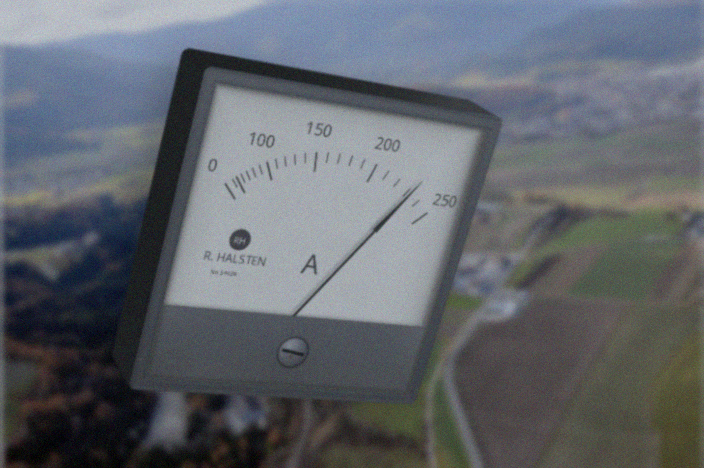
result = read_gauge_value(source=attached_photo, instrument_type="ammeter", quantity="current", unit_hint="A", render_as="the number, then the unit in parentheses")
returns 230 (A)
